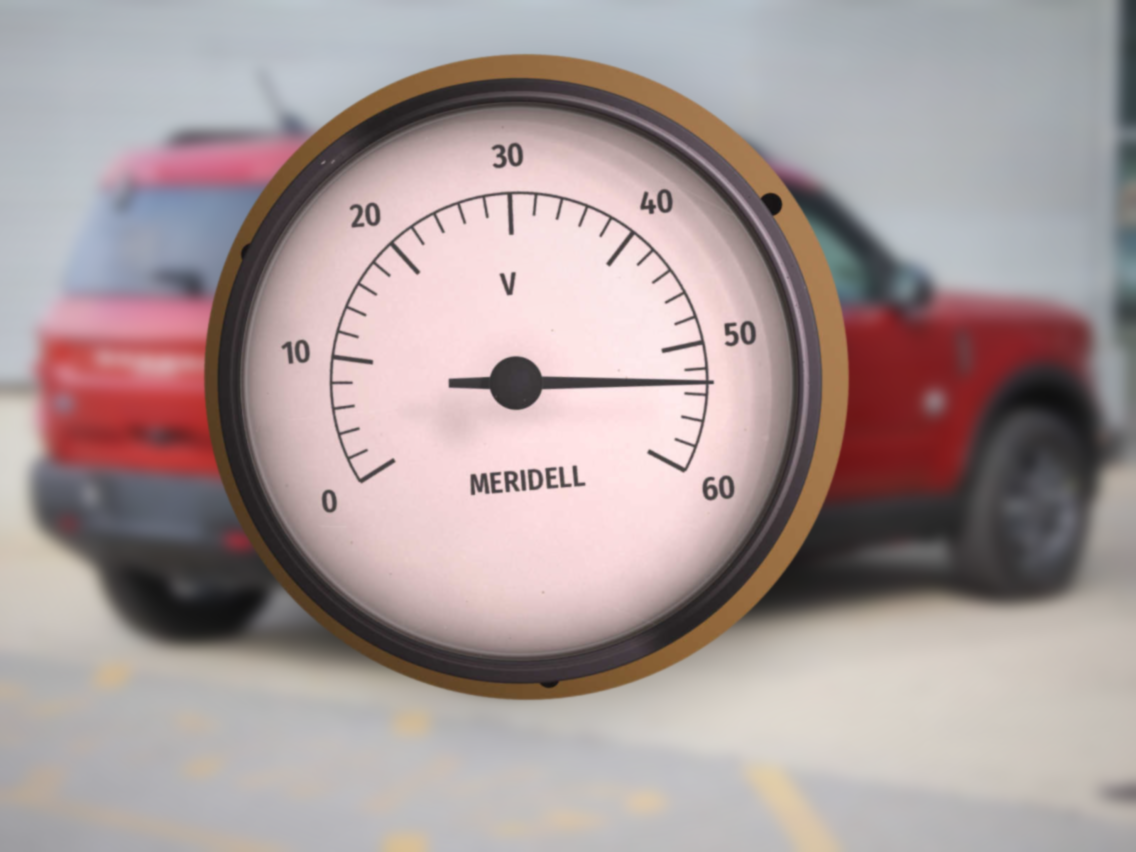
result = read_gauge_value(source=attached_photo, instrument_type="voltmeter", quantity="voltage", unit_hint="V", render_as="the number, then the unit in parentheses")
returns 53 (V)
